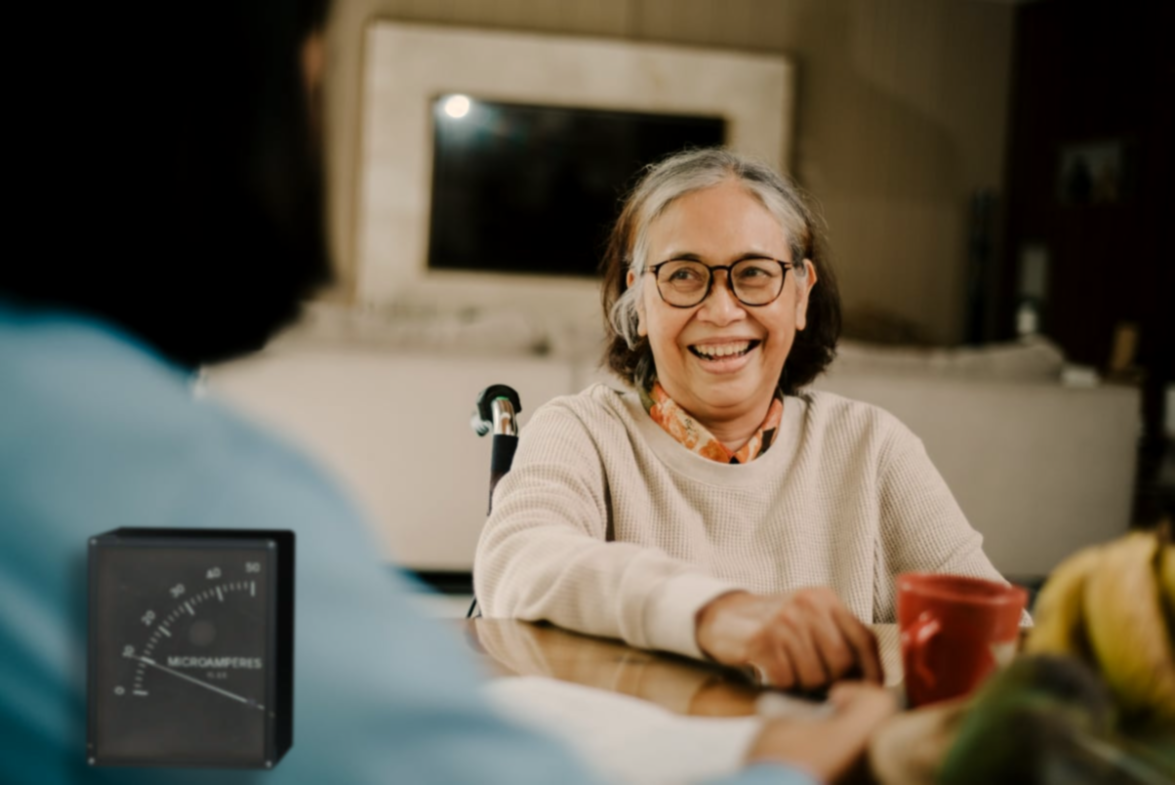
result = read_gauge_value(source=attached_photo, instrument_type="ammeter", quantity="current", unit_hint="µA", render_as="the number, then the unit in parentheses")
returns 10 (µA)
